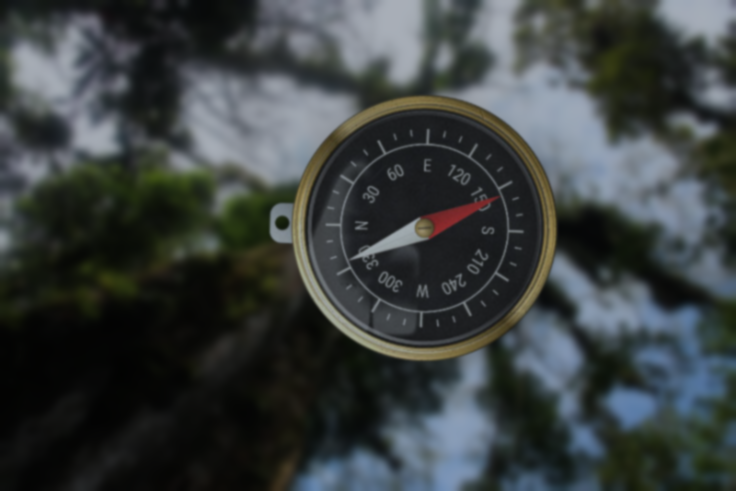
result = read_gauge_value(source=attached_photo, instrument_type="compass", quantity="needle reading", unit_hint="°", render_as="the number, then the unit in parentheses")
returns 155 (°)
